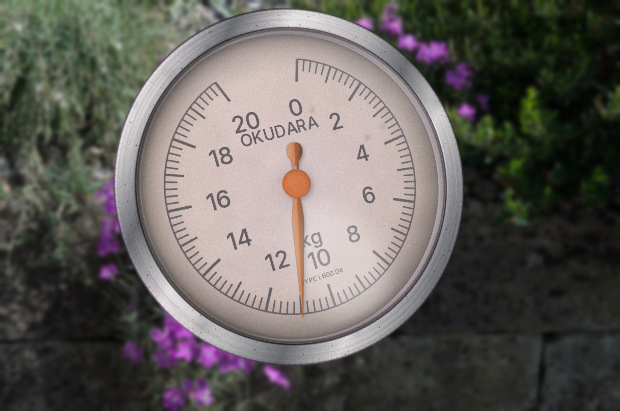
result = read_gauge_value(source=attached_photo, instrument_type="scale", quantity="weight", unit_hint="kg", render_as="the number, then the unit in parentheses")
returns 11 (kg)
